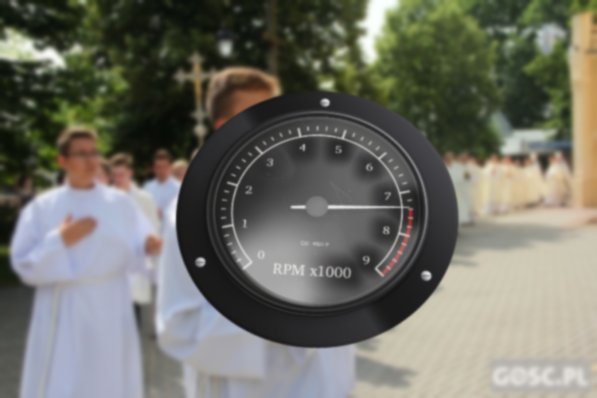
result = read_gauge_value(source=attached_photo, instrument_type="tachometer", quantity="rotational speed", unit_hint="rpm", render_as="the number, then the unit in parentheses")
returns 7400 (rpm)
